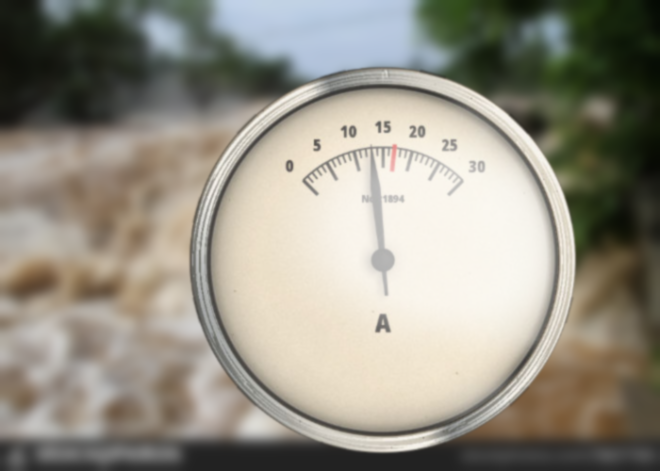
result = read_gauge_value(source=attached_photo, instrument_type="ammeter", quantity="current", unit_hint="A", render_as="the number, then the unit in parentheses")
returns 13 (A)
